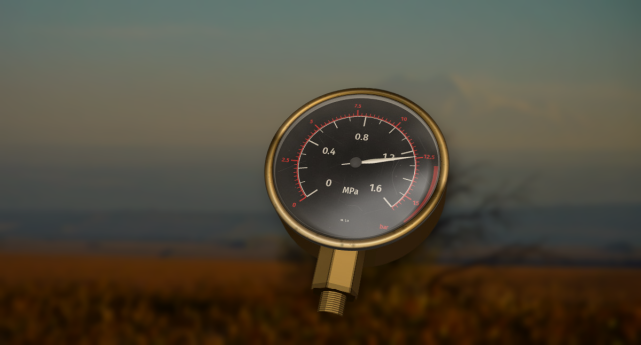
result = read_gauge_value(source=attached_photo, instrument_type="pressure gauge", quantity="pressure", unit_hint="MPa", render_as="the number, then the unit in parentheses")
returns 1.25 (MPa)
